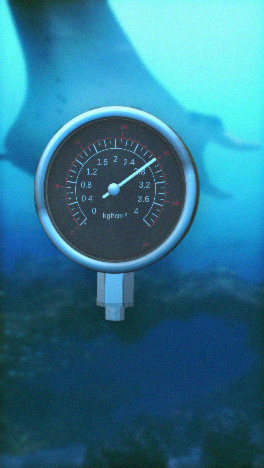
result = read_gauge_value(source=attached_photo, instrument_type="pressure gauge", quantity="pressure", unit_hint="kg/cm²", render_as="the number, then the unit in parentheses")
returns 2.8 (kg/cm²)
